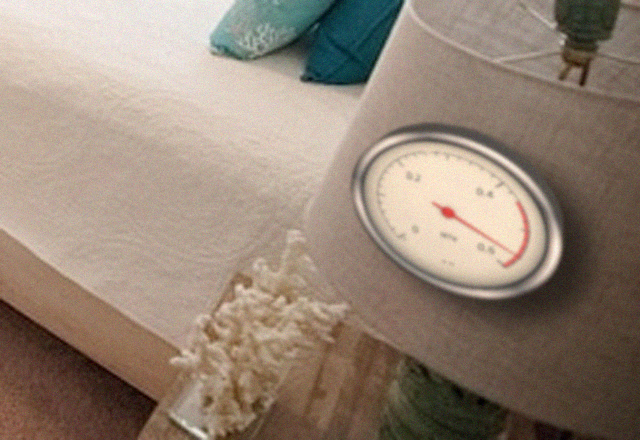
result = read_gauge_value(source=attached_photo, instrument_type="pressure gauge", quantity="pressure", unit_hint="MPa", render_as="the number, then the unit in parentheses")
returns 0.56 (MPa)
